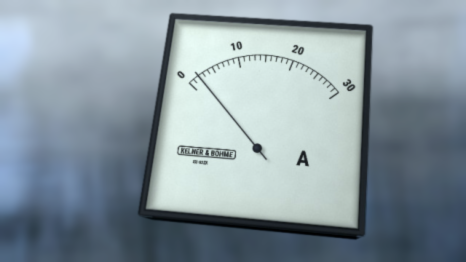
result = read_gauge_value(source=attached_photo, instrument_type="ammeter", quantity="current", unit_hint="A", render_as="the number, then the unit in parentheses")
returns 2 (A)
